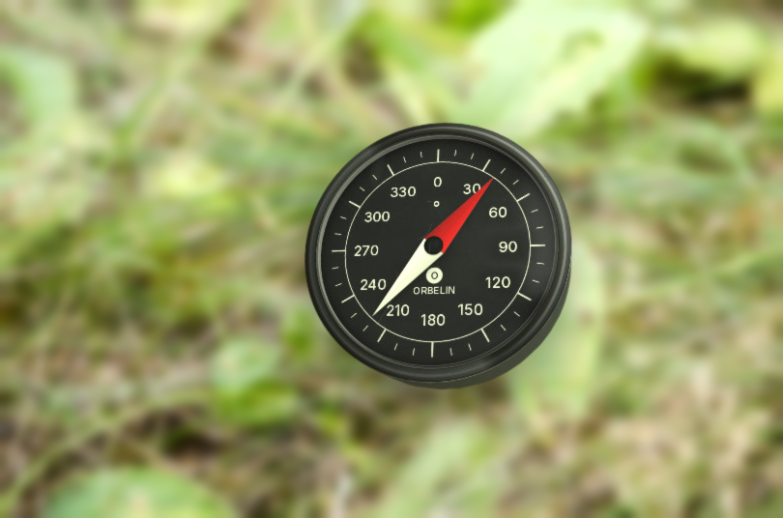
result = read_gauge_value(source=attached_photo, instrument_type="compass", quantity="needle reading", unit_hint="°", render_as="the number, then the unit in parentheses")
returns 40 (°)
